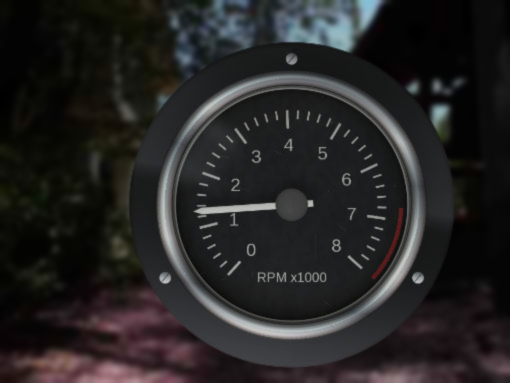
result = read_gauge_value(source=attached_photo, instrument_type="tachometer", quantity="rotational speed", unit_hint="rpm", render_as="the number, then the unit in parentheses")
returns 1300 (rpm)
